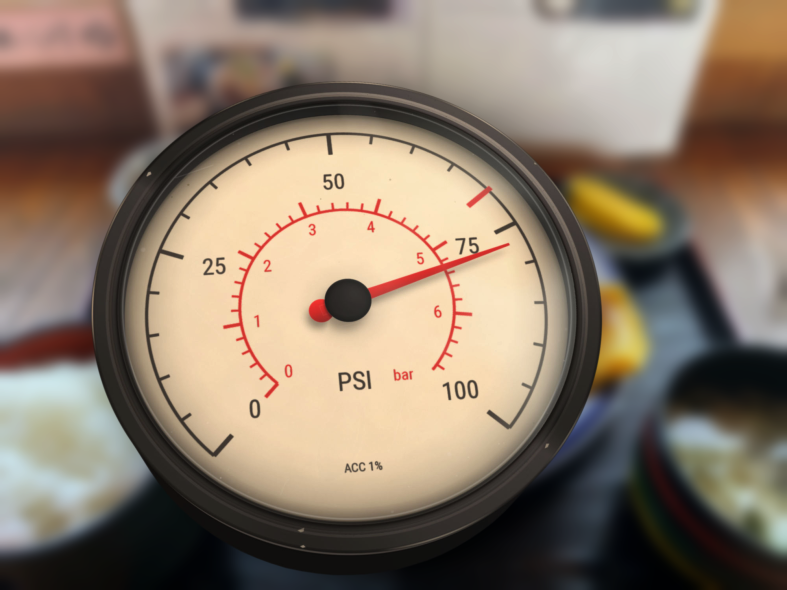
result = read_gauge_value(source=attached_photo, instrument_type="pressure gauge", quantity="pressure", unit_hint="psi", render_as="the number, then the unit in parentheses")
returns 77.5 (psi)
